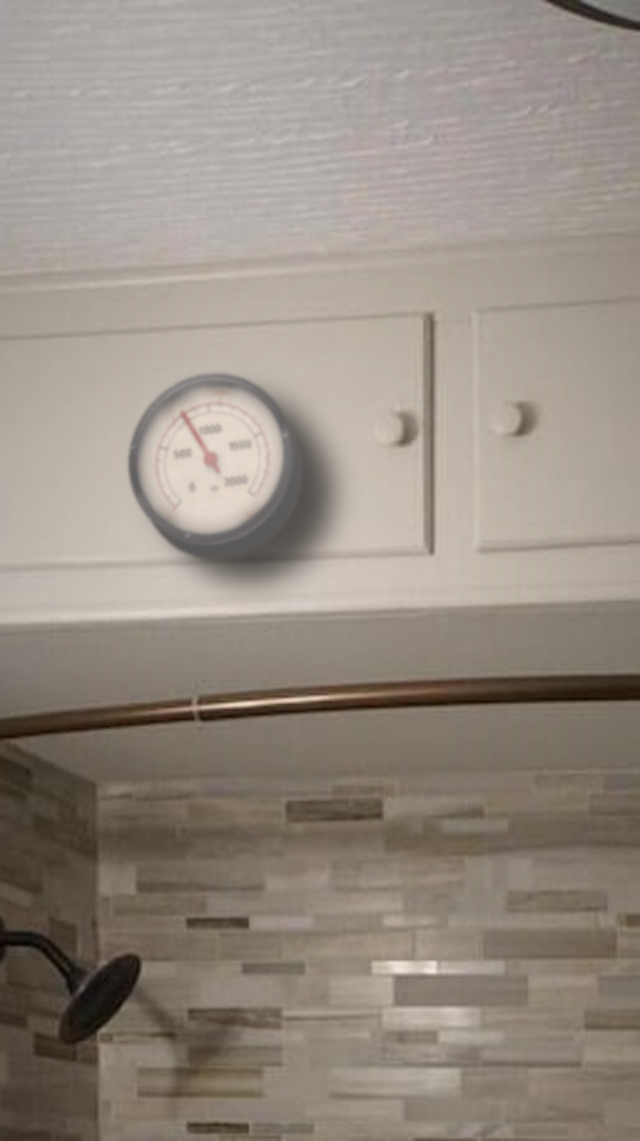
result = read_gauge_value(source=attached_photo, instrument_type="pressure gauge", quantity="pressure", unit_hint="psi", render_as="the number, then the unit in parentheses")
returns 800 (psi)
